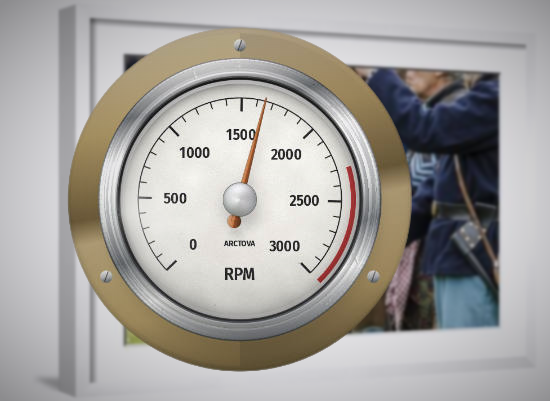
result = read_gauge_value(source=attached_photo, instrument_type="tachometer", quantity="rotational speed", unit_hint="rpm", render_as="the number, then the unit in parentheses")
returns 1650 (rpm)
